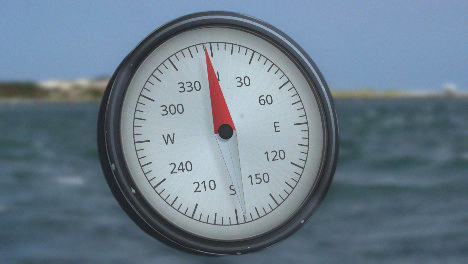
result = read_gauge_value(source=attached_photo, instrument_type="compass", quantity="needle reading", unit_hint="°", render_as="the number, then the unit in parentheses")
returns 355 (°)
